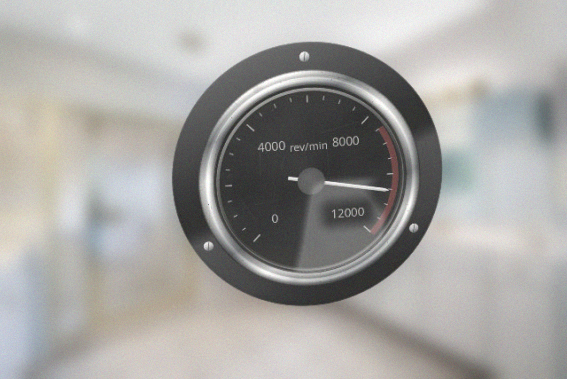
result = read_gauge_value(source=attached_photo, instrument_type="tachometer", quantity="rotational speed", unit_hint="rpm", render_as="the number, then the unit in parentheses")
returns 10500 (rpm)
